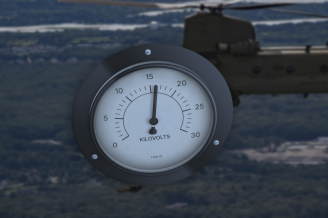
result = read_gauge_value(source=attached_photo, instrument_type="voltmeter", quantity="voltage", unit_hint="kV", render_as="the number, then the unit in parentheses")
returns 16 (kV)
